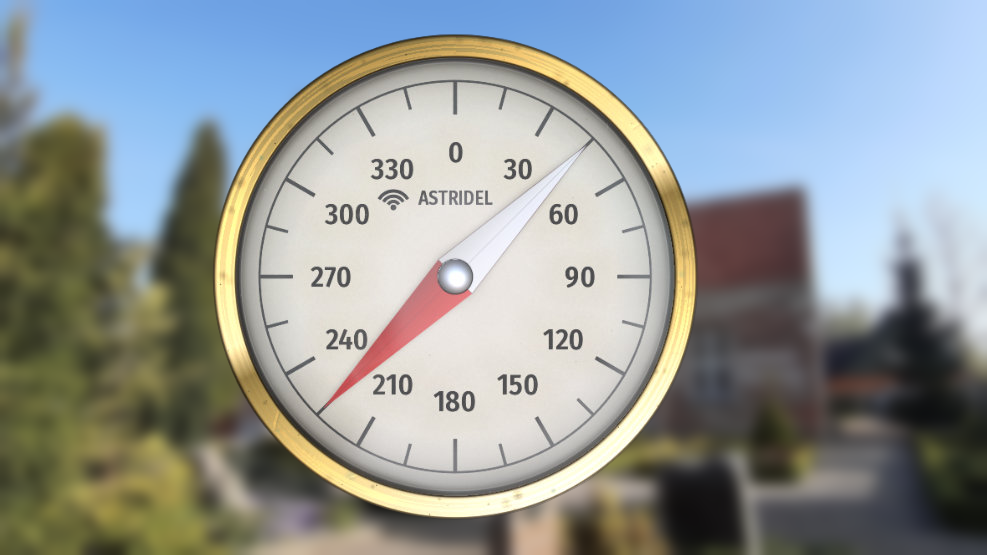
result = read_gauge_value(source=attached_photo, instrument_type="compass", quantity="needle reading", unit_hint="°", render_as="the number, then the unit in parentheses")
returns 225 (°)
